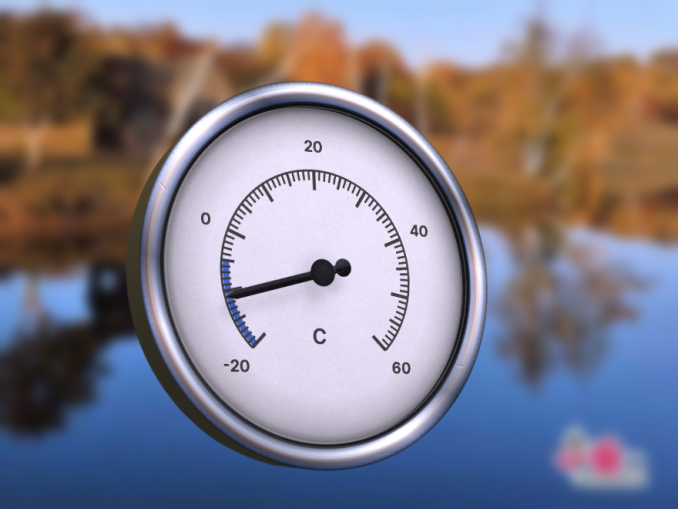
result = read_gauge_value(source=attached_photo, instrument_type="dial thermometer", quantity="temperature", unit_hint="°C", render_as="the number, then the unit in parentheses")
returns -11 (°C)
